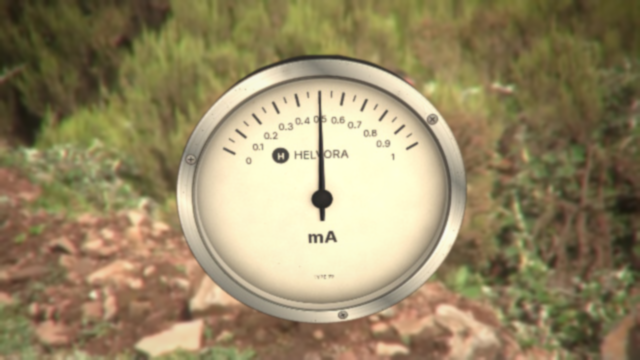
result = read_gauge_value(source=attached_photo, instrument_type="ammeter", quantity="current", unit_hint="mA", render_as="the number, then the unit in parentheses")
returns 0.5 (mA)
